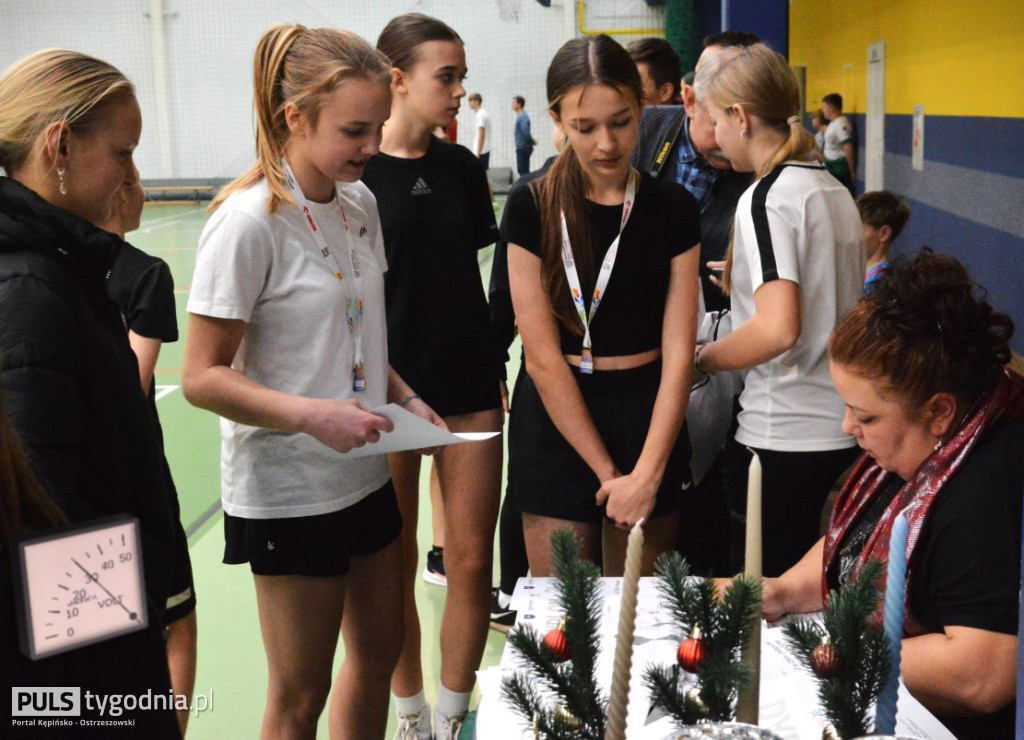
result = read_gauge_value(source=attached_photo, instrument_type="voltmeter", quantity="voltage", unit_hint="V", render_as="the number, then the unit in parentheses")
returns 30 (V)
